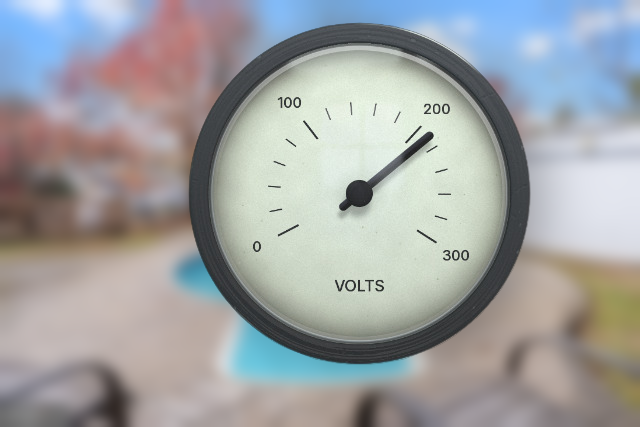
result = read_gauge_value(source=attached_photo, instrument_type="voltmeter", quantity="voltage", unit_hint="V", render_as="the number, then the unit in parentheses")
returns 210 (V)
